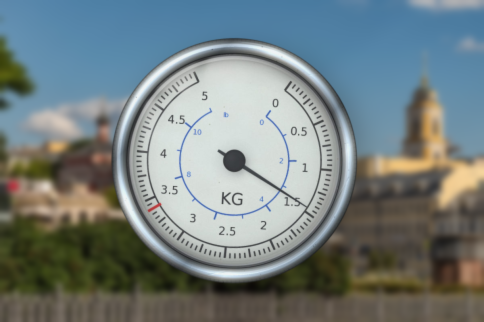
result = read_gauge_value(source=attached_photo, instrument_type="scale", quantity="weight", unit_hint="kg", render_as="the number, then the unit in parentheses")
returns 1.45 (kg)
